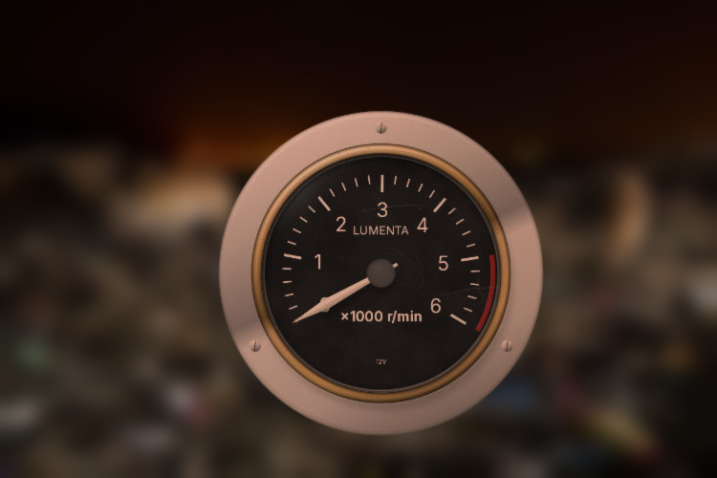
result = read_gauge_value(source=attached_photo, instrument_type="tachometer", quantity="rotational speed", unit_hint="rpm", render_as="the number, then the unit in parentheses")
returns 0 (rpm)
